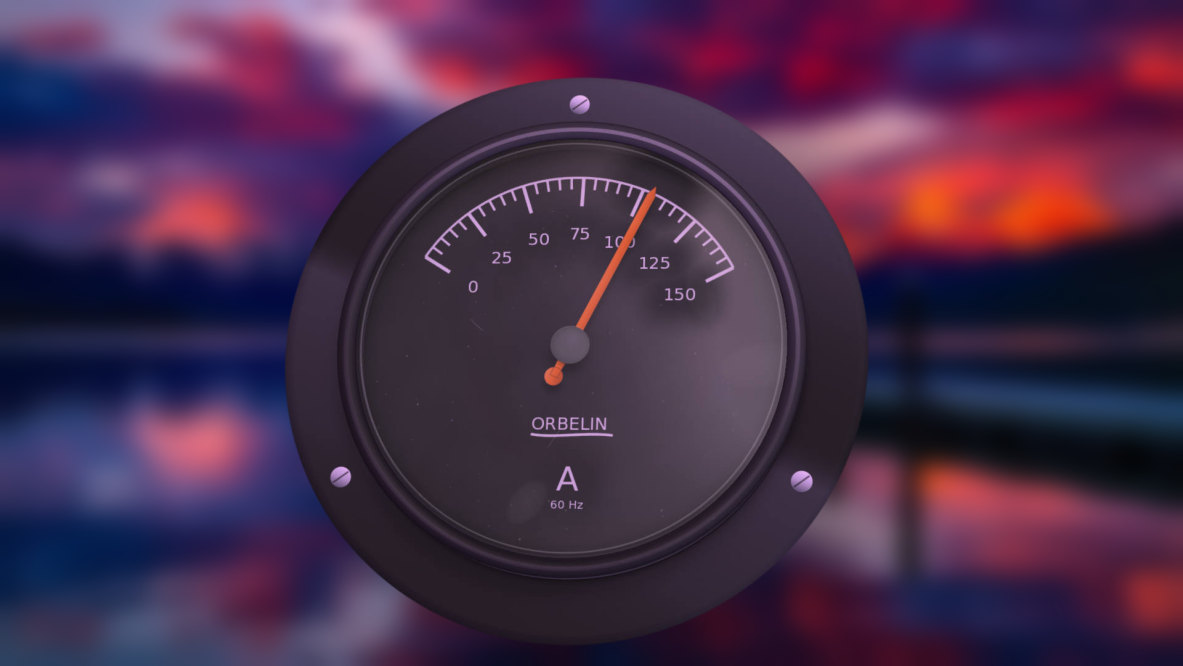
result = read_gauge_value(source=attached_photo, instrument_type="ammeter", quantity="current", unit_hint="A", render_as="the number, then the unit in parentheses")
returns 105 (A)
